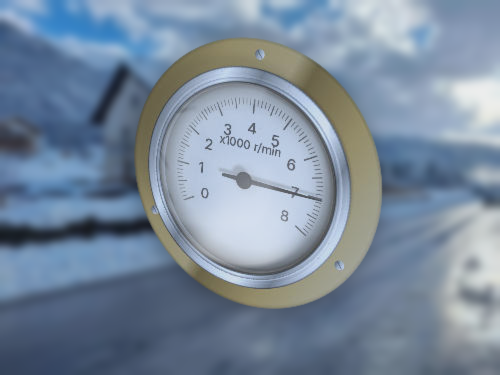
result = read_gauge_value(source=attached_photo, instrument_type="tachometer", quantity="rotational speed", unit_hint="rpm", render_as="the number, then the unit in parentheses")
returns 7000 (rpm)
